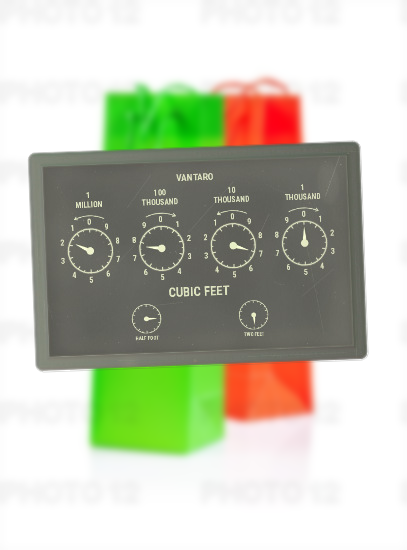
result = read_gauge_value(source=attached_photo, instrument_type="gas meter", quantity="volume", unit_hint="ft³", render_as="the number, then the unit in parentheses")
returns 177000 (ft³)
